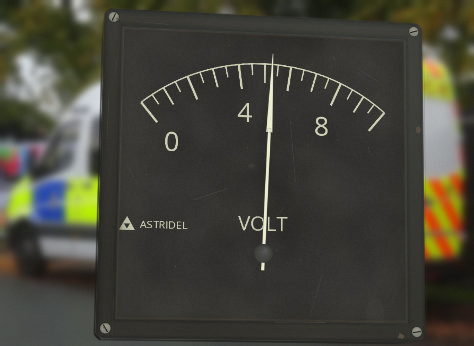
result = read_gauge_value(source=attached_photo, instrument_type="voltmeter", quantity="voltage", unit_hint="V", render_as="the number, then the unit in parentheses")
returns 5.25 (V)
